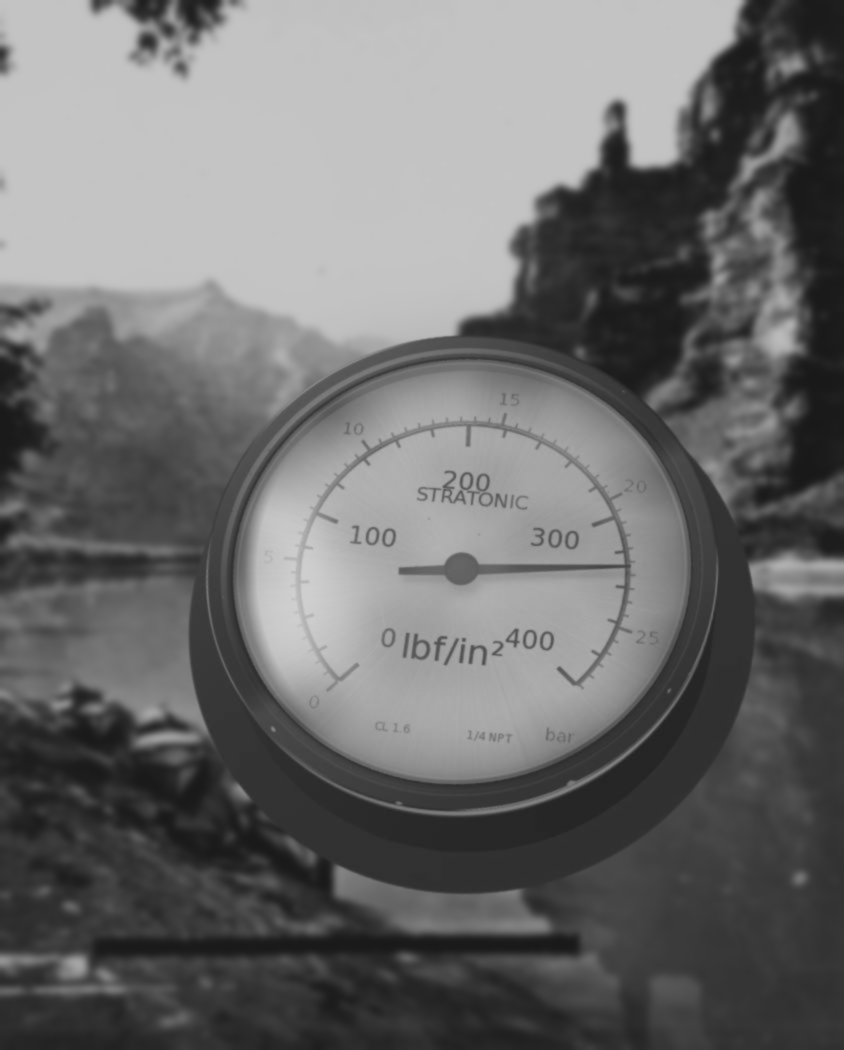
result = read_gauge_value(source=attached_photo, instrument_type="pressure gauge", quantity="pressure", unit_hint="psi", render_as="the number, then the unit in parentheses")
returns 330 (psi)
